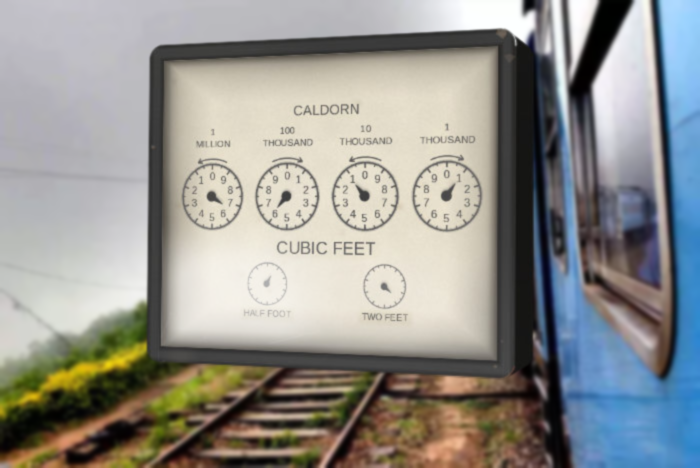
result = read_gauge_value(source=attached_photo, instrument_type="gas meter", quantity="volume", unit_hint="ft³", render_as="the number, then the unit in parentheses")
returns 661100 (ft³)
